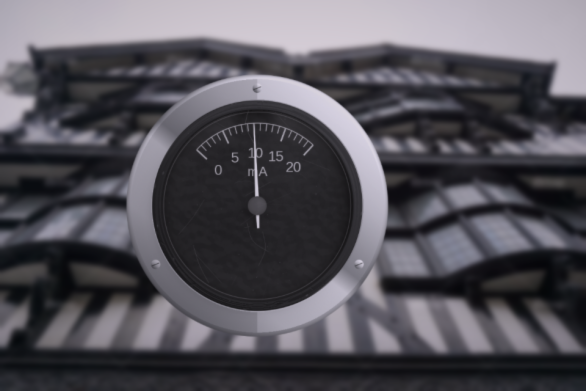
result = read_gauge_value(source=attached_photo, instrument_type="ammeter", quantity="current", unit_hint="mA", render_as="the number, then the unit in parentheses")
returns 10 (mA)
